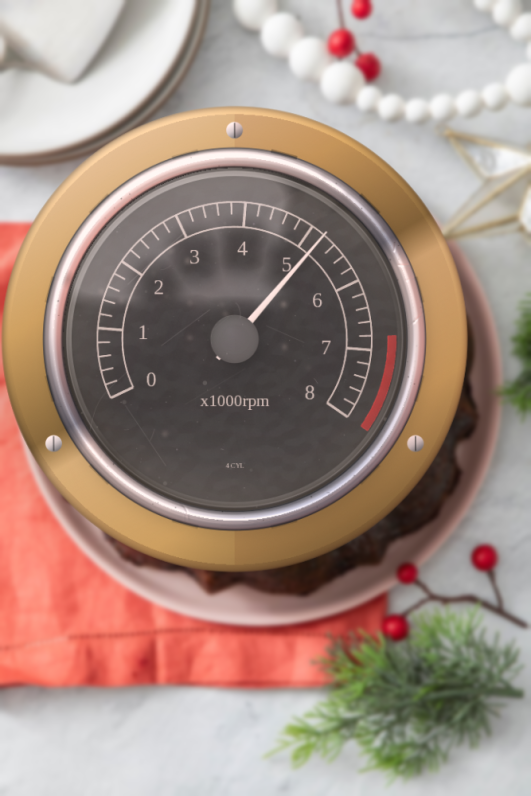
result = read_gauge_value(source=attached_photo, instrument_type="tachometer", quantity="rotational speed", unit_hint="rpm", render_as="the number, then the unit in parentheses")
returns 5200 (rpm)
